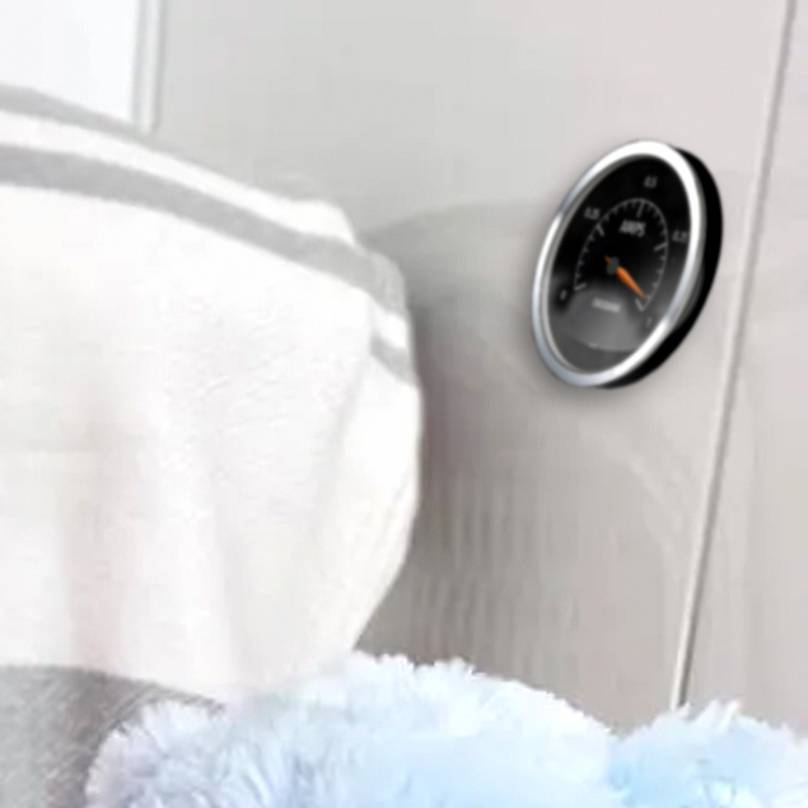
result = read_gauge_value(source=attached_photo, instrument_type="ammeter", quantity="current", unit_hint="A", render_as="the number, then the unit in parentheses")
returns 0.95 (A)
